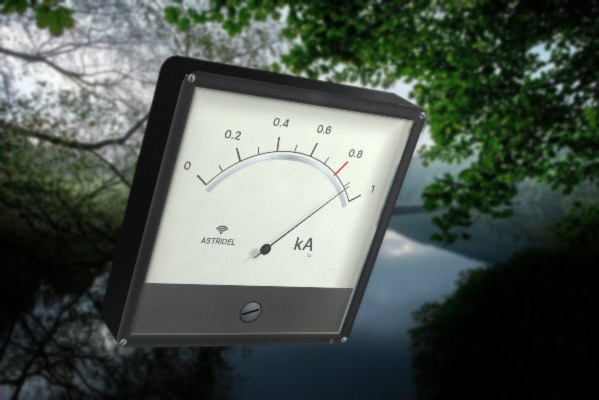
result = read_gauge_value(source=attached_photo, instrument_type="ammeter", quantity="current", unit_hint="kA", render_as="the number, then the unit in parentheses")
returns 0.9 (kA)
